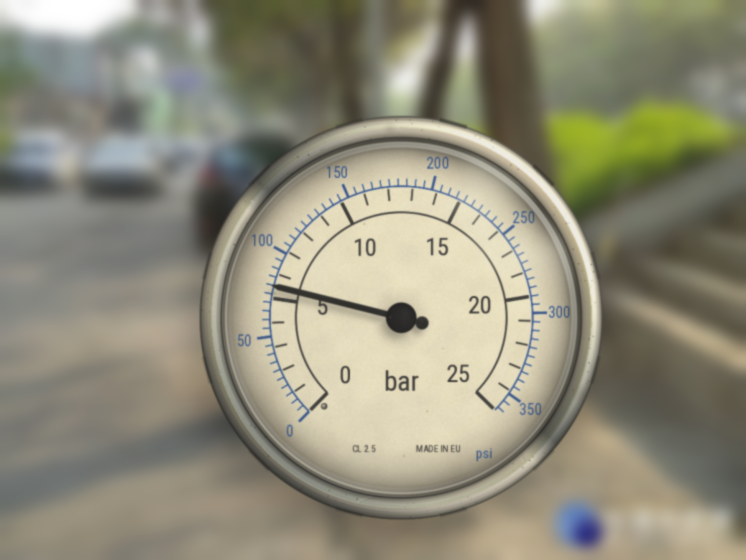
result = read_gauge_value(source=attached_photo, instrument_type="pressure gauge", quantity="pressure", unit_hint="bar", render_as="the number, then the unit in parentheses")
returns 5.5 (bar)
